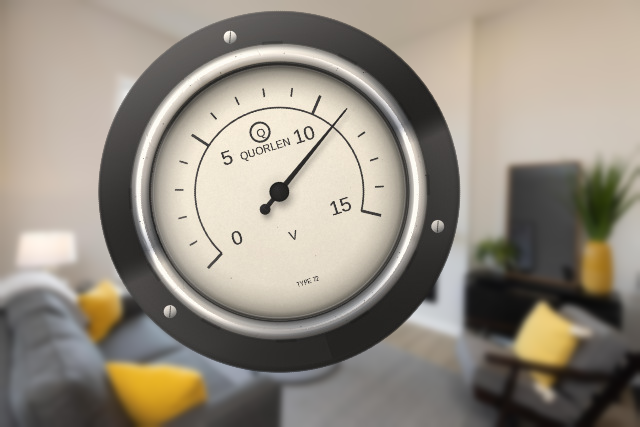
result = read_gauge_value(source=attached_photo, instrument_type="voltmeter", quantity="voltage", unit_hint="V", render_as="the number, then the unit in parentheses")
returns 11 (V)
